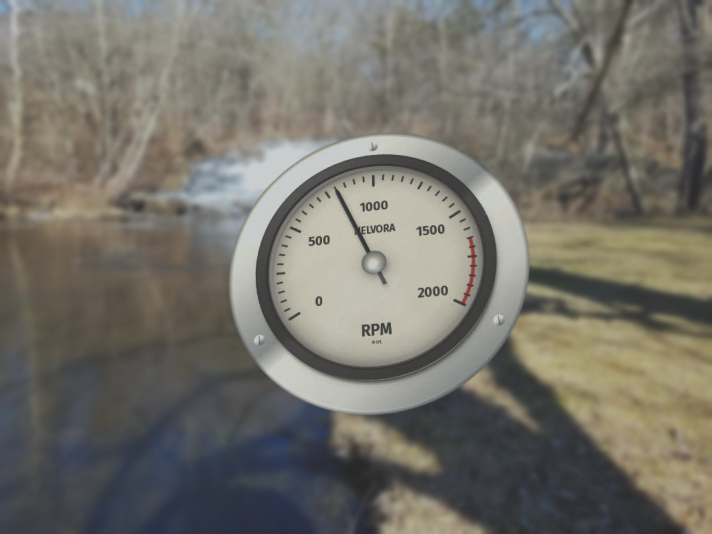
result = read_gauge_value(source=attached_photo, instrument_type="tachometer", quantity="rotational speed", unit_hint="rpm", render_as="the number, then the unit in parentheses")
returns 800 (rpm)
